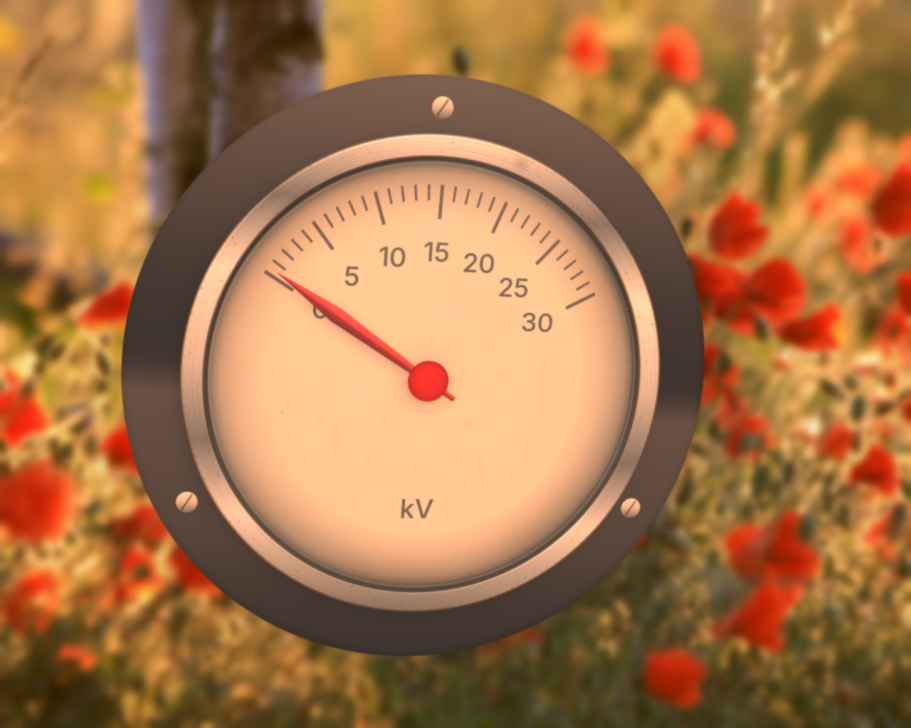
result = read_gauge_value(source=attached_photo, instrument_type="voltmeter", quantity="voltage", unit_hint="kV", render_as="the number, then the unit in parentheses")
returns 0.5 (kV)
